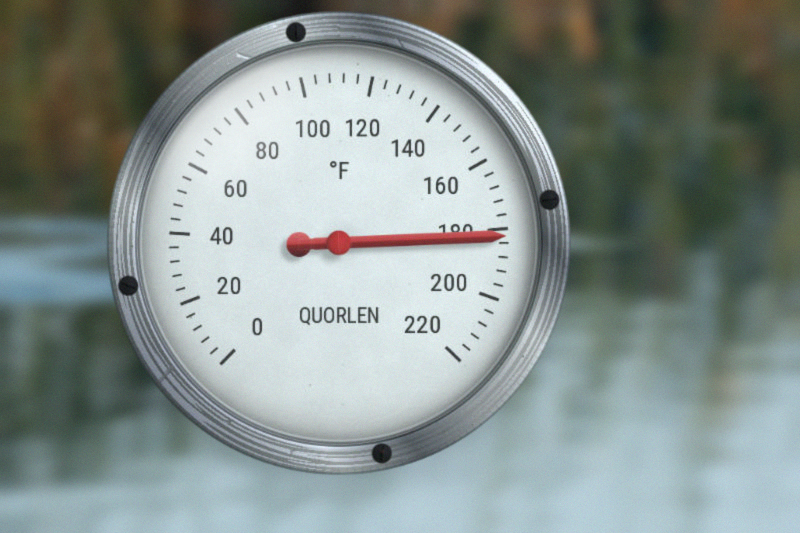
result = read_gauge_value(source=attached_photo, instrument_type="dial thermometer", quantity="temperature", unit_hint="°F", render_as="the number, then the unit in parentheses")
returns 182 (°F)
